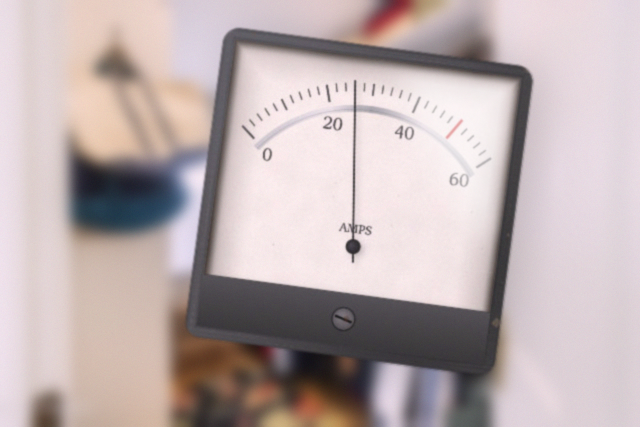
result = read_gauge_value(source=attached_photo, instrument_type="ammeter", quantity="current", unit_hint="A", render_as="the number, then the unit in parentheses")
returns 26 (A)
